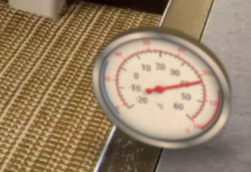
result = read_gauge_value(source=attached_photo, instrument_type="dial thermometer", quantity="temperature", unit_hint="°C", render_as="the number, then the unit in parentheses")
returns 40 (°C)
